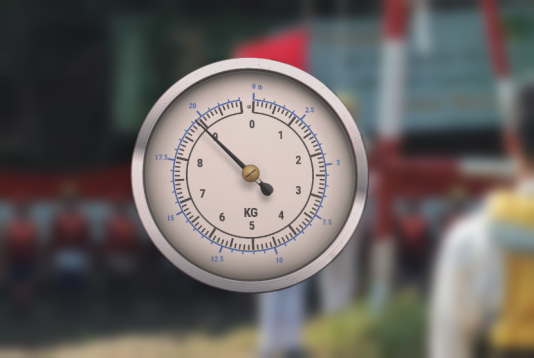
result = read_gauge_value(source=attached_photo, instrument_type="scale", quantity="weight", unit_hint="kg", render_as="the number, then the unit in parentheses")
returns 8.9 (kg)
